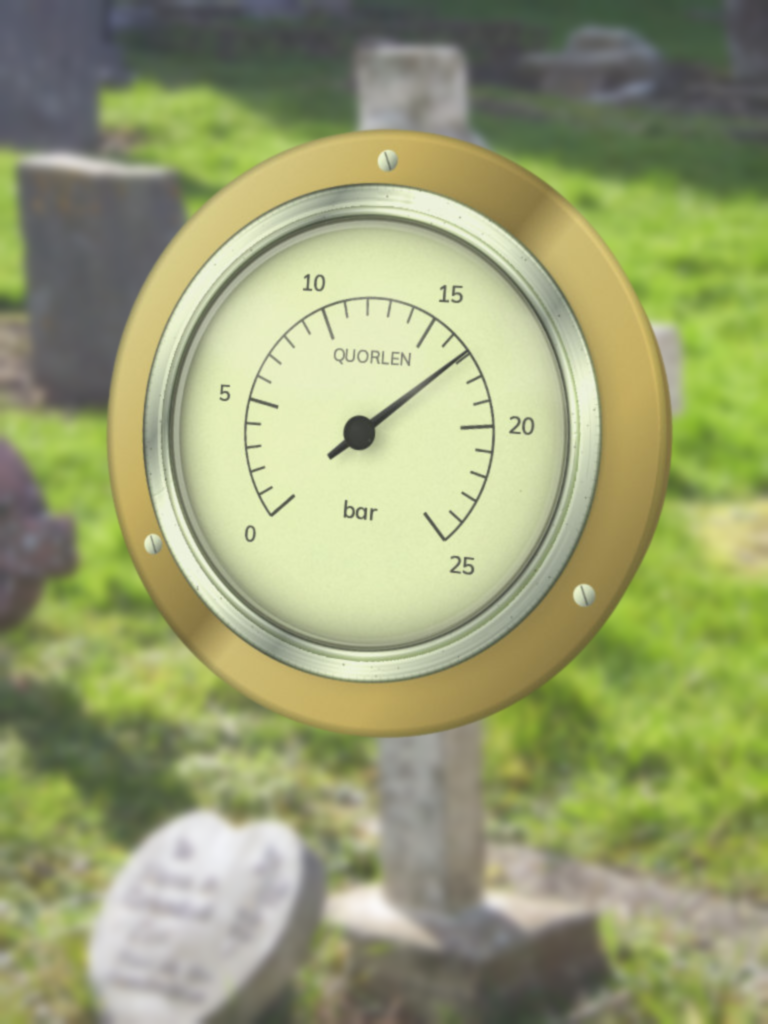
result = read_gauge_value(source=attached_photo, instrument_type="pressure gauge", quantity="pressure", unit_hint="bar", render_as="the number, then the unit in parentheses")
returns 17 (bar)
